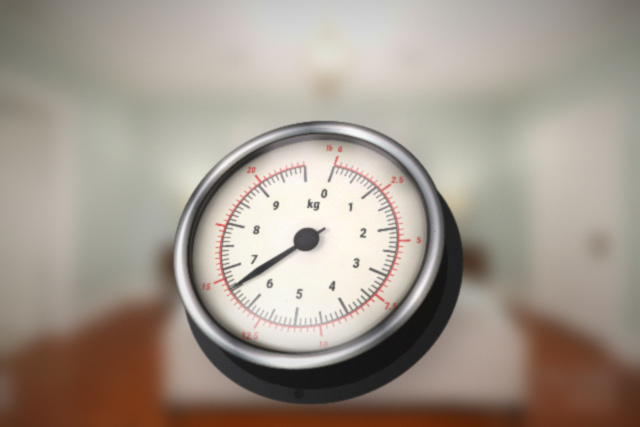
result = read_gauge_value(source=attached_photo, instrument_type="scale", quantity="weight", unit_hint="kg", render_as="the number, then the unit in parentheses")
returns 6.5 (kg)
